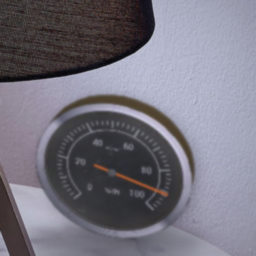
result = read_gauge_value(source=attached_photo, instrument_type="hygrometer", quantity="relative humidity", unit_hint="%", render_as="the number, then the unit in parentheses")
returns 90 (%)
